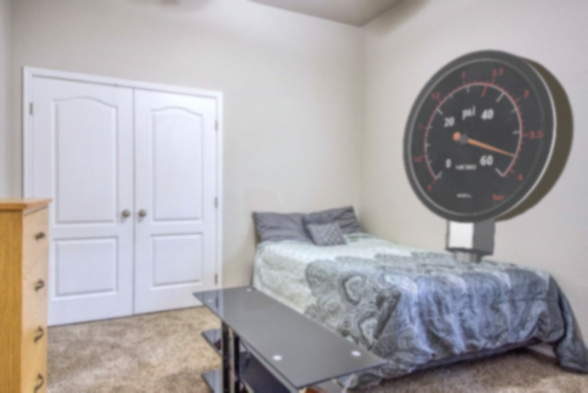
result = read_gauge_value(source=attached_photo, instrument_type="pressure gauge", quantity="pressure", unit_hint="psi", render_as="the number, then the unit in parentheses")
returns 55 (psi)
